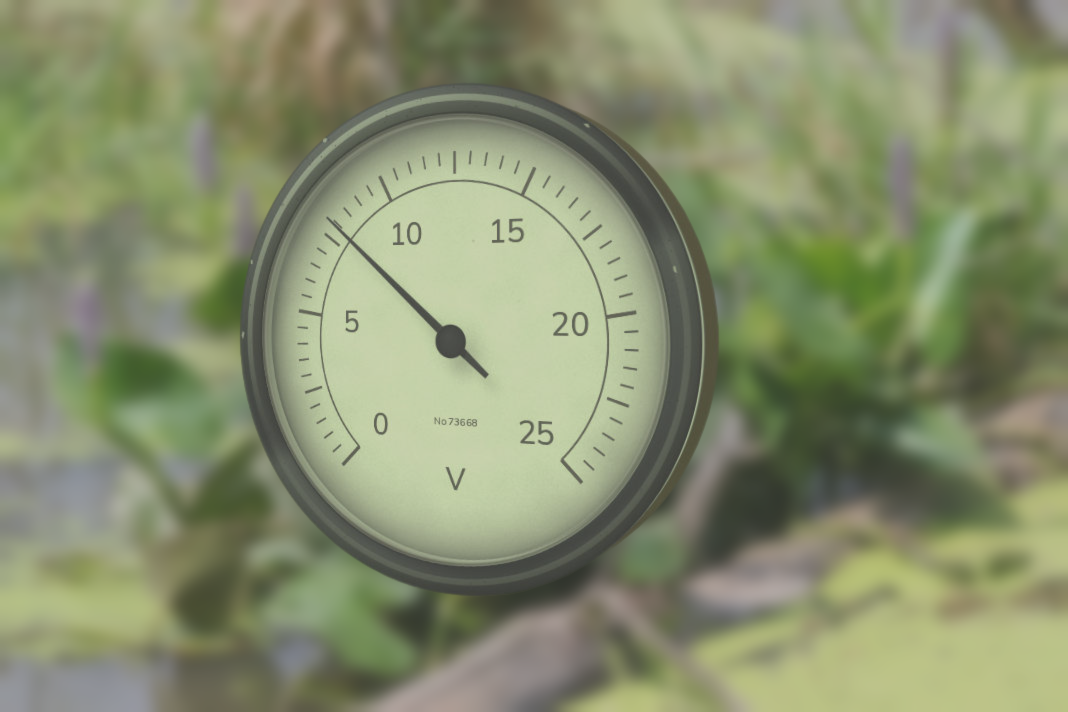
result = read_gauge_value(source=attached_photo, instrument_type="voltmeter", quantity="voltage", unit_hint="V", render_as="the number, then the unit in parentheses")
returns 8 (V)
